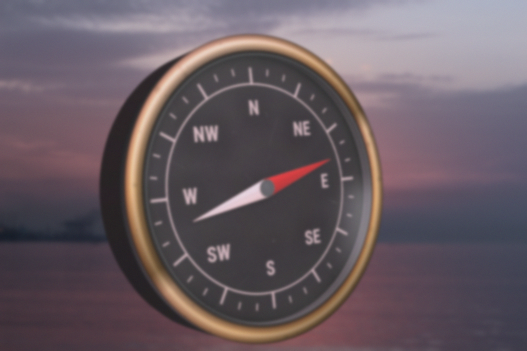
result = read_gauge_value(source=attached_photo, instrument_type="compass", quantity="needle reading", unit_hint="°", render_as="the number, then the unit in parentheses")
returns 75 (°)
